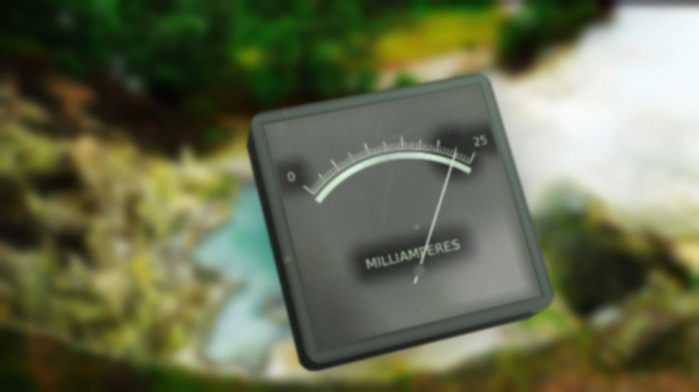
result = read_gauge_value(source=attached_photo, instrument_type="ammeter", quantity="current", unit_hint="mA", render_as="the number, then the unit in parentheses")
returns 22.5 (mA)
